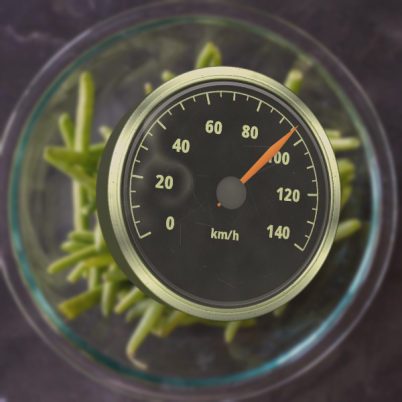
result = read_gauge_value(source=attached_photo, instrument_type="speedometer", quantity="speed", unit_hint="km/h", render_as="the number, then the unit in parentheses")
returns 95 (km/h)
